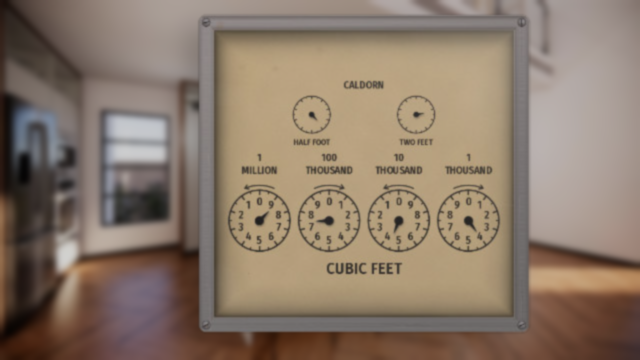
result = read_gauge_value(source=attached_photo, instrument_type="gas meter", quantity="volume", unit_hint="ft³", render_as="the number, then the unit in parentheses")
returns 874400 (ft³)
